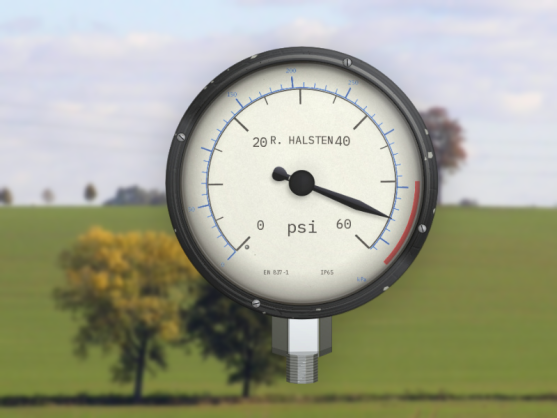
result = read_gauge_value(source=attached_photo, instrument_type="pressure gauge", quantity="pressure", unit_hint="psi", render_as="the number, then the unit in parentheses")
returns 55 (psi)
